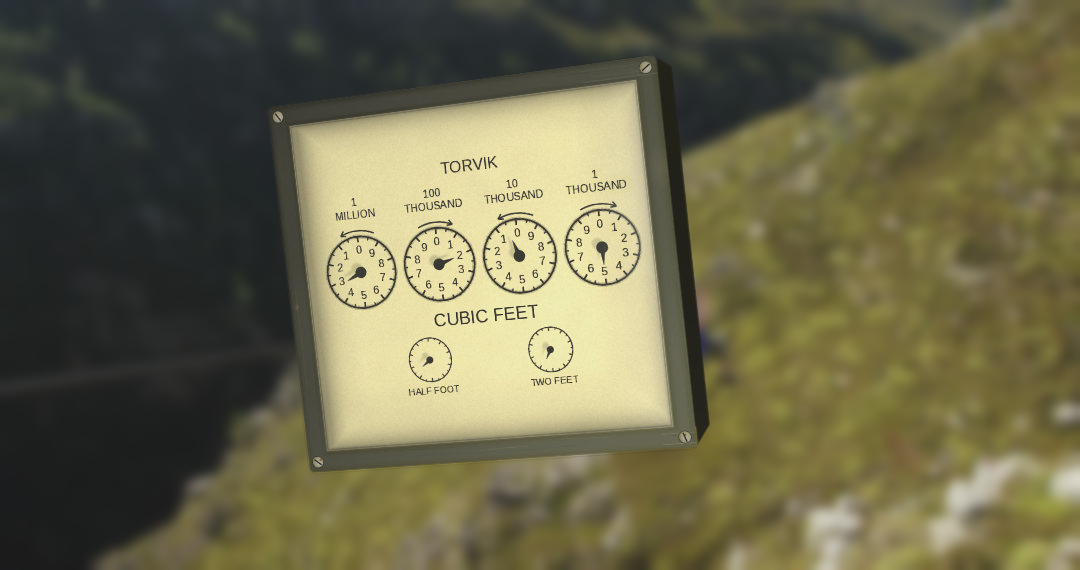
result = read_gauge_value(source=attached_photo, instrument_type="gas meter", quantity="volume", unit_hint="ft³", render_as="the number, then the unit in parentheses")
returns 320500 (ft³)
